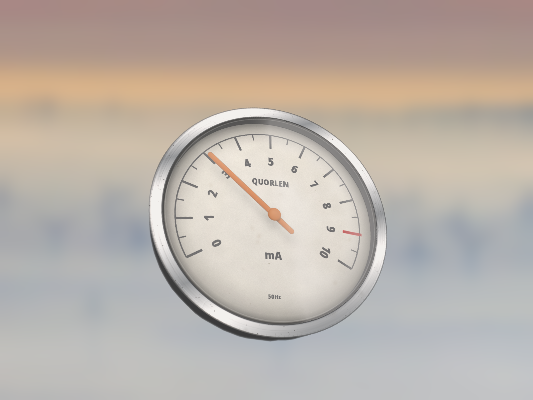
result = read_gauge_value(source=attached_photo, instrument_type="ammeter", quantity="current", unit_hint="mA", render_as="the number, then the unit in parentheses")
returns 3 (mA)
